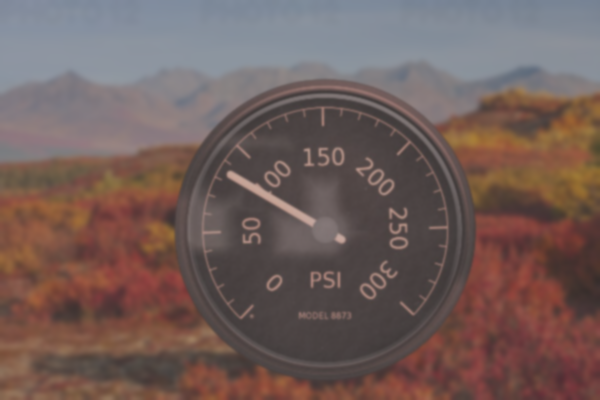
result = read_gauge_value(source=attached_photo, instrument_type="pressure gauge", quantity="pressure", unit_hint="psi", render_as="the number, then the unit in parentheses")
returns 85 (psi)
